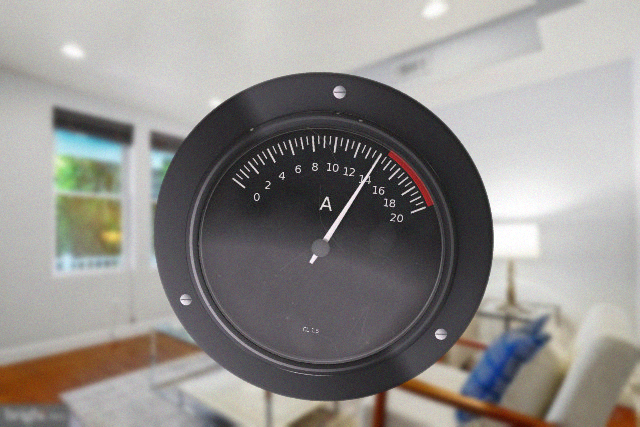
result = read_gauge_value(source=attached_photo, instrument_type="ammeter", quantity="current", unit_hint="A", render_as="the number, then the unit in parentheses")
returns 14 (A)
